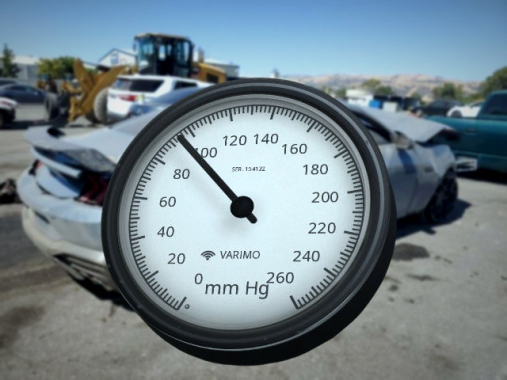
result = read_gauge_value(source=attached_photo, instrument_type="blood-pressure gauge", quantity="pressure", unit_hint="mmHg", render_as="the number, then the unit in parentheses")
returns 94 (mmHg)
